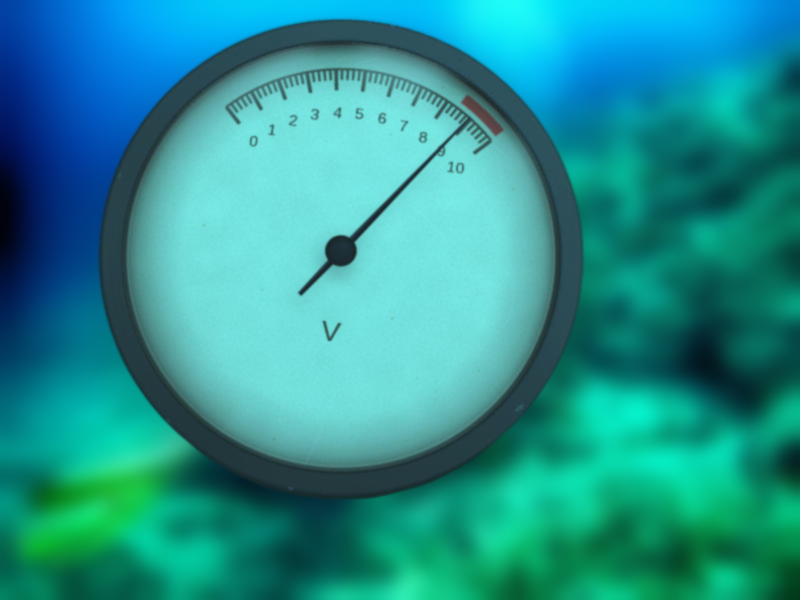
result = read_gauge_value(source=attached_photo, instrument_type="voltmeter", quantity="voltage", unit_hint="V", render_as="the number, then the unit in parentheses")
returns 9 (V)
